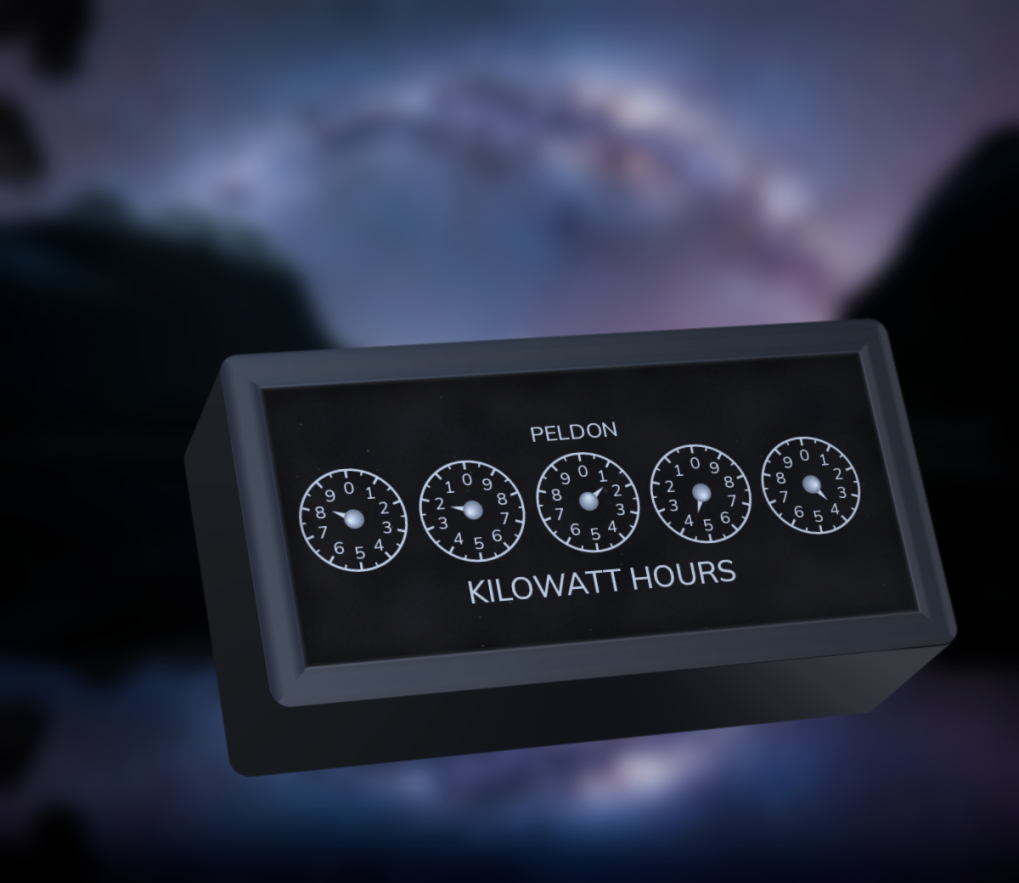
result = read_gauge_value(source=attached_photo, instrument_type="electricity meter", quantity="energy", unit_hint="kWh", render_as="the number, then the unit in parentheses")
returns 82144 (kWh)
